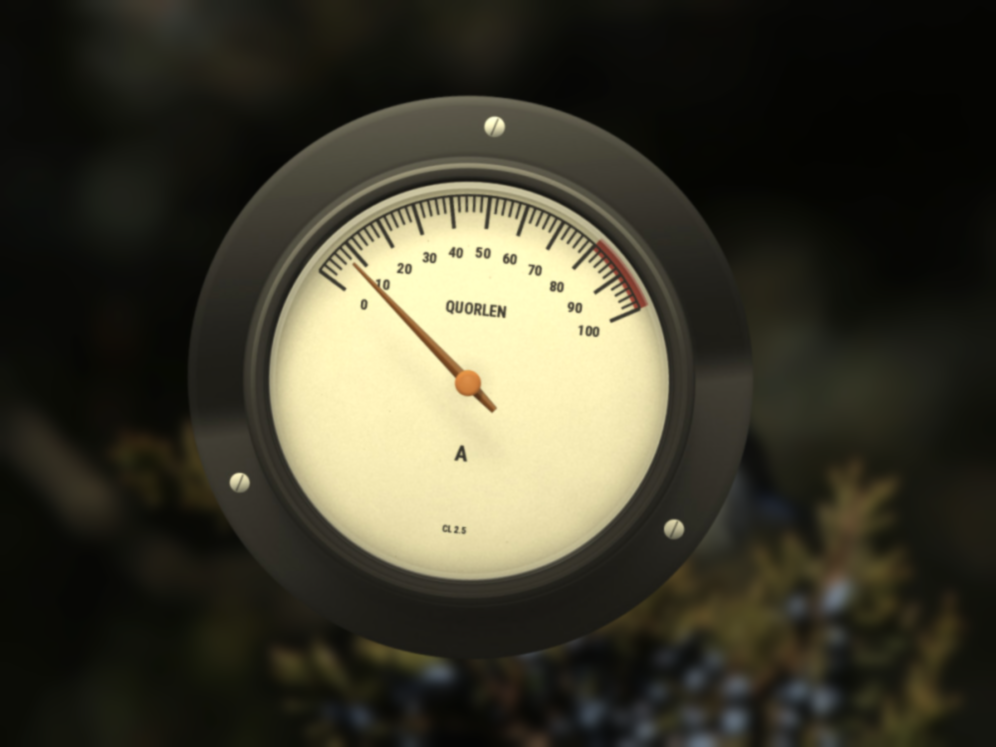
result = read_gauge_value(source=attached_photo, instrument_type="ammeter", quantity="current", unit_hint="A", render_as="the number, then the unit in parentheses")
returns 8 (A)
